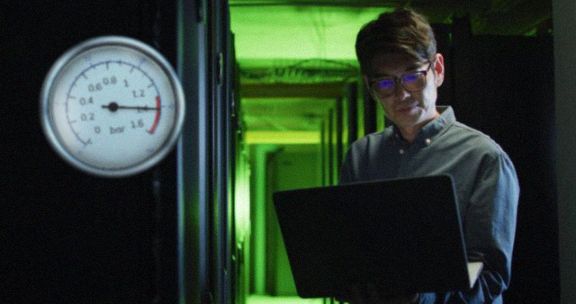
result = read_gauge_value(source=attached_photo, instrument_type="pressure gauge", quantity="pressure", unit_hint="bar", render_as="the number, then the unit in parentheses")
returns 1.4 (bar)
